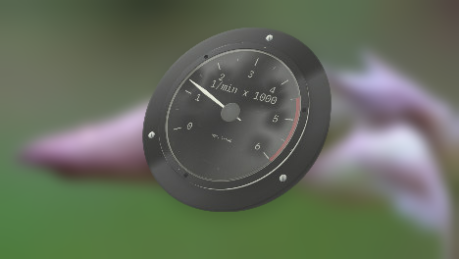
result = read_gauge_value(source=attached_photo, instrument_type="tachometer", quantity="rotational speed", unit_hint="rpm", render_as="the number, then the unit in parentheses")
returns 1250 (rpm)
